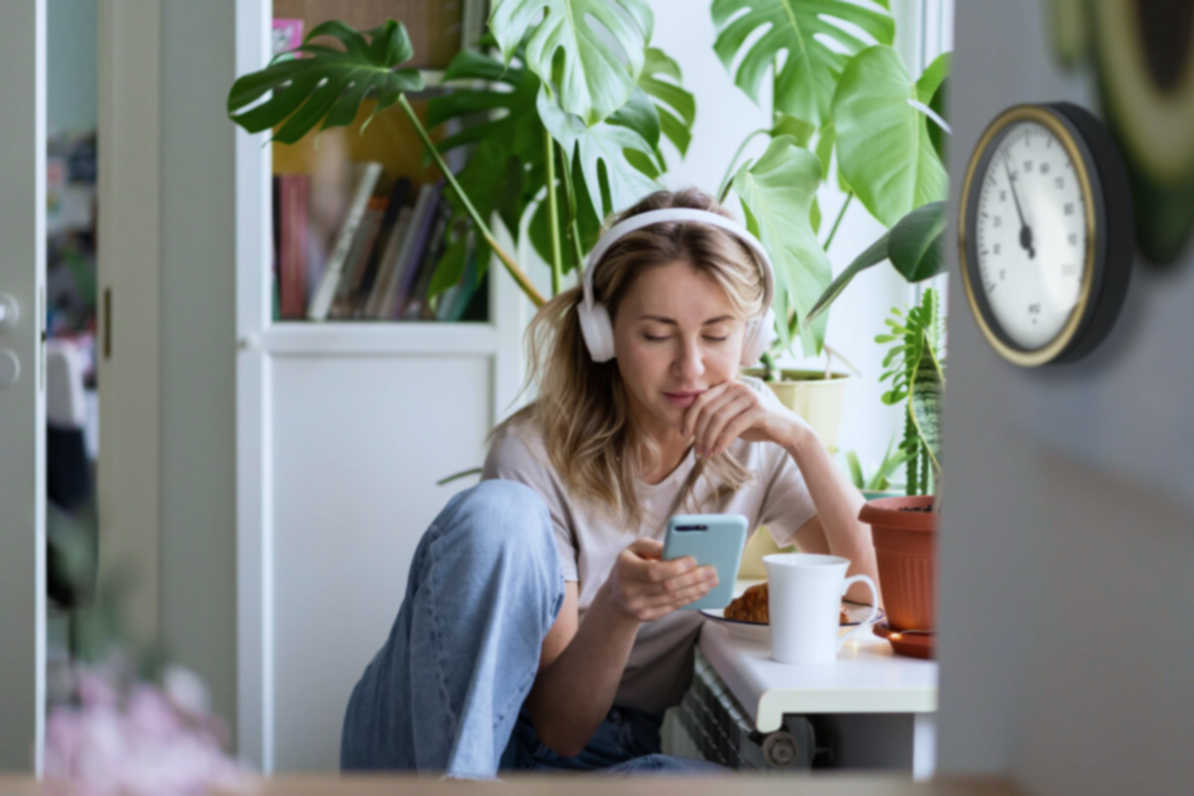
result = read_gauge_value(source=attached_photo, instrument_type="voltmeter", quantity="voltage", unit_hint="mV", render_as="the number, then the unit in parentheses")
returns 40 (mV)
